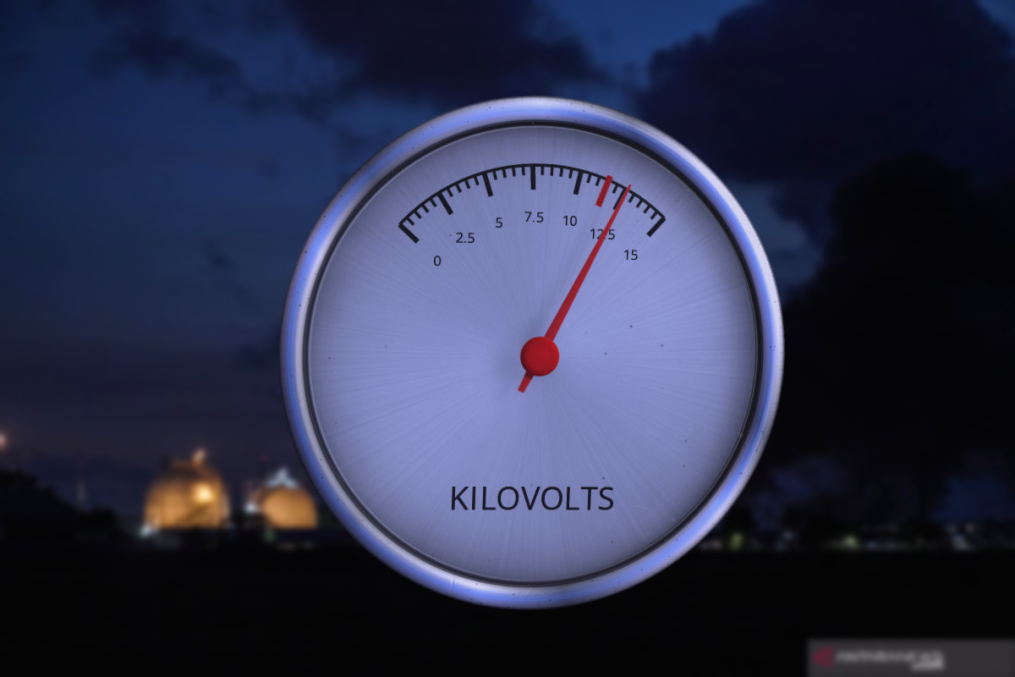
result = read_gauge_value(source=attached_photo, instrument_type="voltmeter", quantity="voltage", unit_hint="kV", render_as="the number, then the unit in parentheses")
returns 12.5 (kV)
